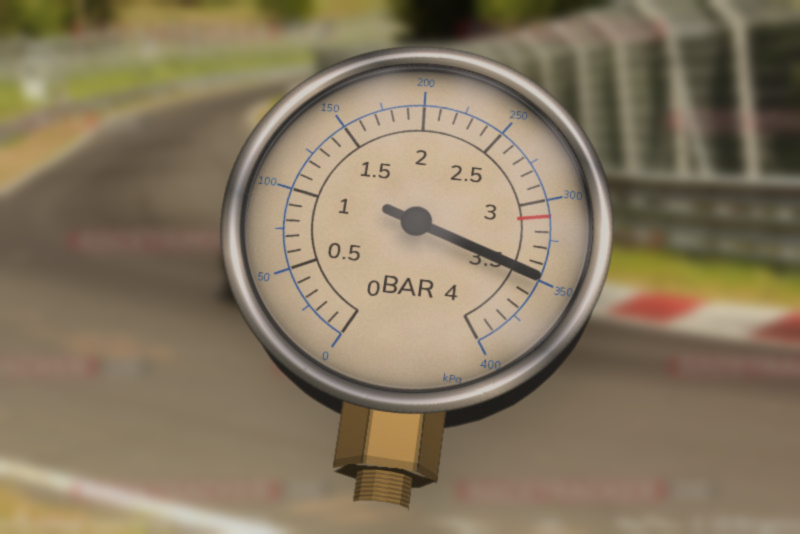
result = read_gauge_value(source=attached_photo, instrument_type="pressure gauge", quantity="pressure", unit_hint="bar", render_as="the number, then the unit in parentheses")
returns 3.5 (bar)
